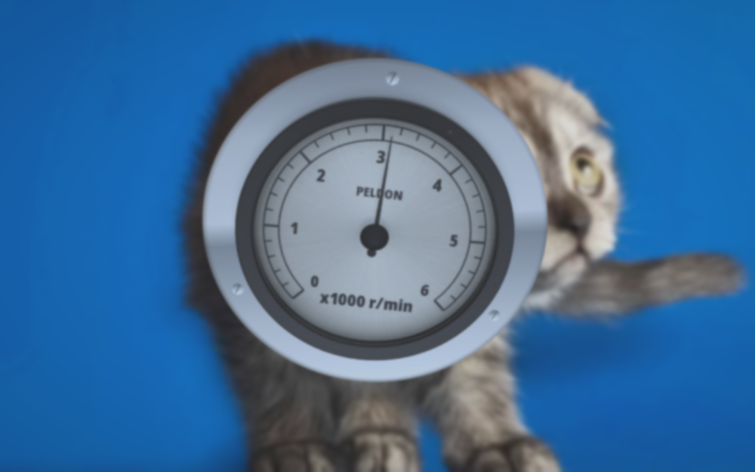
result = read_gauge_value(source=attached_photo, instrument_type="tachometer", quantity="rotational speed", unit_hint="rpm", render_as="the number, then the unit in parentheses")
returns 3100 (rpm)
